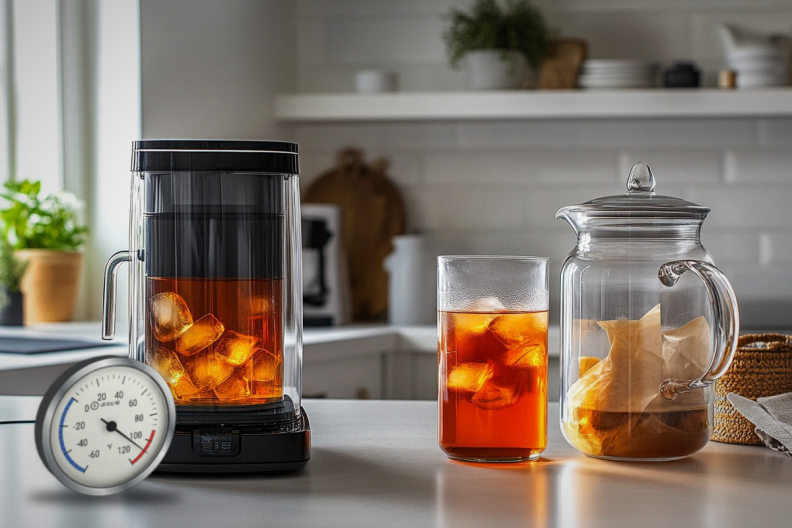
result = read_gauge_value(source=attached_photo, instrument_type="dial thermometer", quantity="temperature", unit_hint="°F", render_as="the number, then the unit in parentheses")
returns 108 (°F)
